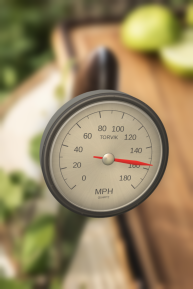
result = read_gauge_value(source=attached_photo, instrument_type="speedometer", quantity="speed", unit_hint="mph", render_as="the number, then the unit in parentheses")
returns 155 (mph)
